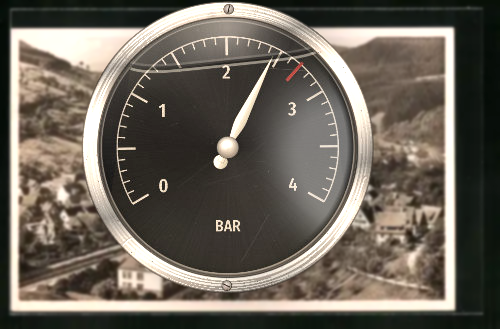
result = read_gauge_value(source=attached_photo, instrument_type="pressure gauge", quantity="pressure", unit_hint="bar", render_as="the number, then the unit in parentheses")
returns 2.45 (bar)
